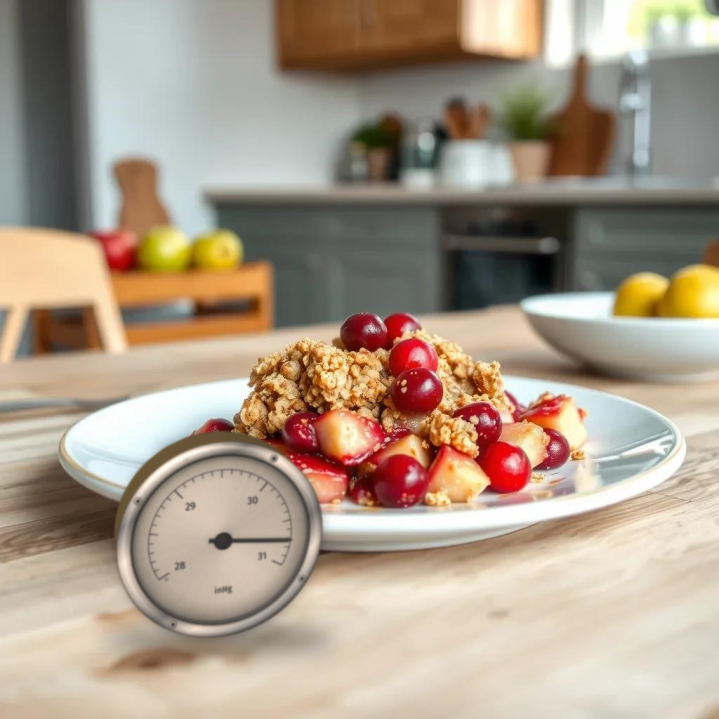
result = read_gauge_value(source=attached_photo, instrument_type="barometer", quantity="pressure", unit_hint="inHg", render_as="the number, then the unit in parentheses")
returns 30.7 (inHg)
